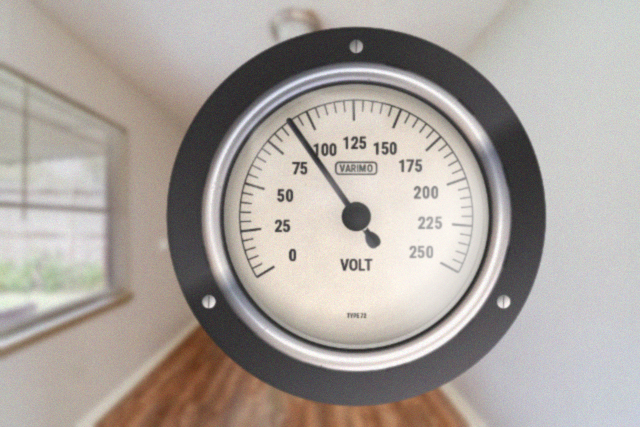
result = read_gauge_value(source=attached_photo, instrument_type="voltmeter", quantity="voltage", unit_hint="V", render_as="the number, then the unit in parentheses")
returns 90 (V)
